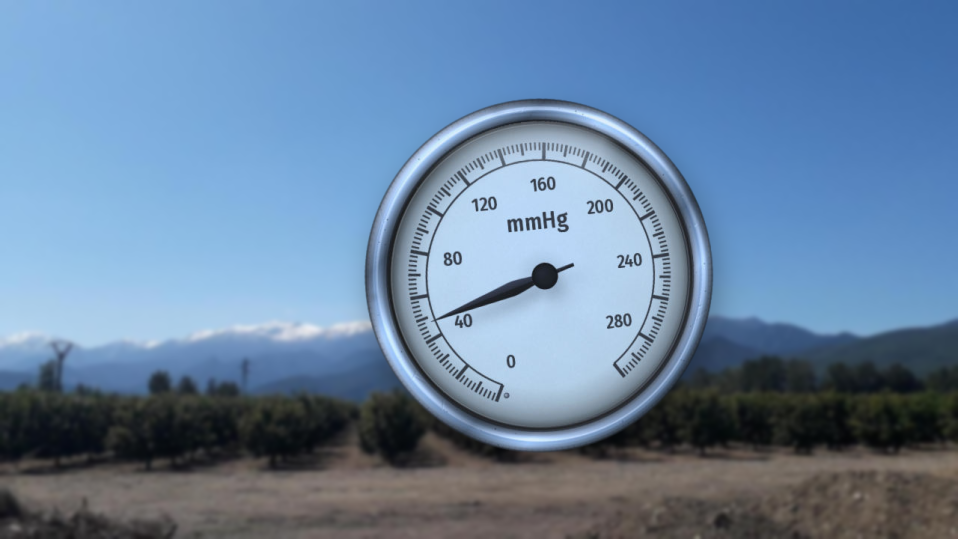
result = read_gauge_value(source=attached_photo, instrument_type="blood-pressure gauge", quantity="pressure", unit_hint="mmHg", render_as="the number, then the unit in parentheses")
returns 48 (mmHg)
